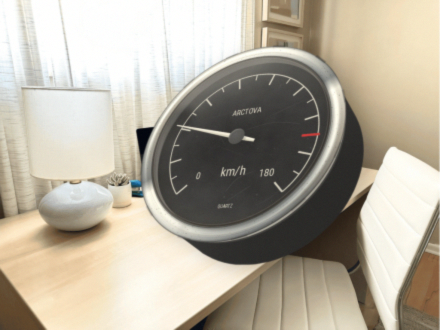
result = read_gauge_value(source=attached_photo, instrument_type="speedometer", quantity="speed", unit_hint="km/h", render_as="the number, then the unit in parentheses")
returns 40 (km/h)
